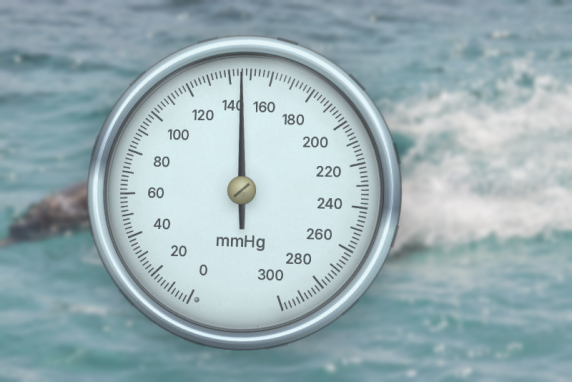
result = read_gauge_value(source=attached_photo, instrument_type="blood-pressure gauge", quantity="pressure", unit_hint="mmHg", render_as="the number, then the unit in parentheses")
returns 146 (mmHg)
